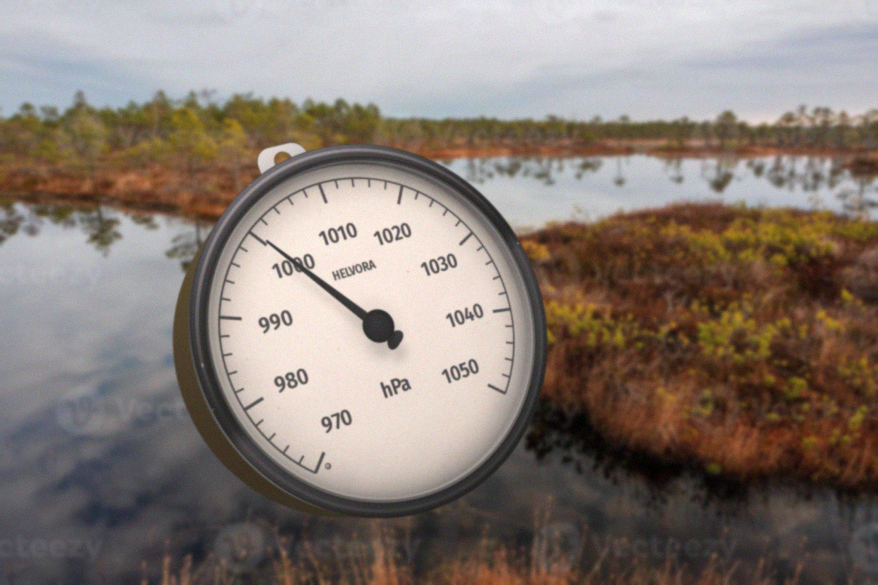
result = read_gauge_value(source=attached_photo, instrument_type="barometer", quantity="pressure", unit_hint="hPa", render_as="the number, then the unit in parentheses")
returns 1000 (hPa)
